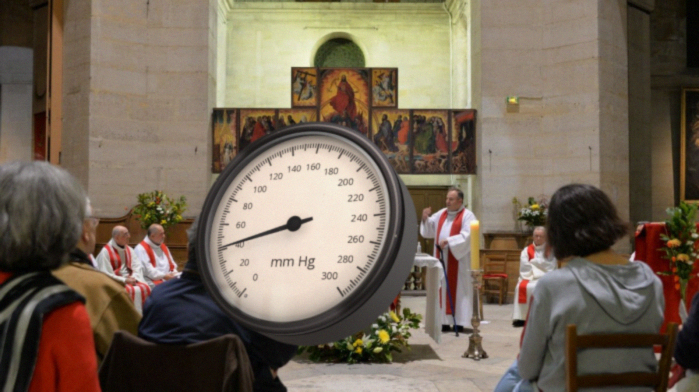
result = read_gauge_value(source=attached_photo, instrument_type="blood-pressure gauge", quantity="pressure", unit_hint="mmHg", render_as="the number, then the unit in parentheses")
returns 40 (mmHg)
